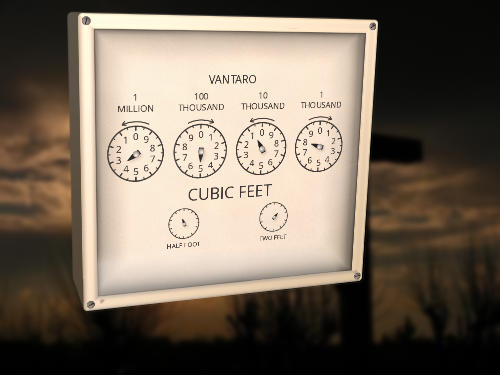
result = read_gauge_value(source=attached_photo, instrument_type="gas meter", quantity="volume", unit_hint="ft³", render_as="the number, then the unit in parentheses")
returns 350800 (ft³)
